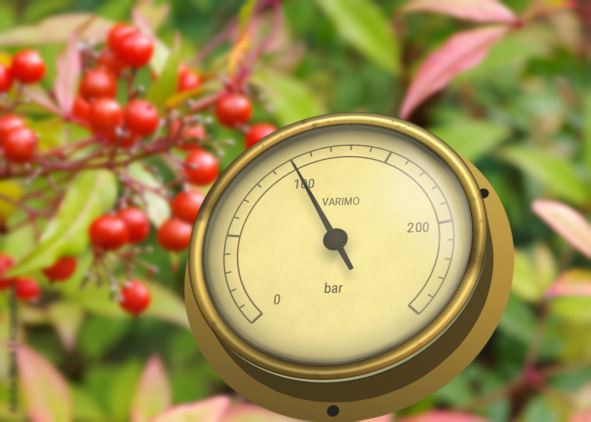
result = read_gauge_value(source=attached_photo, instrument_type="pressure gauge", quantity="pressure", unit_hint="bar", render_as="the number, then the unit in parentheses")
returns 100 (bar)
